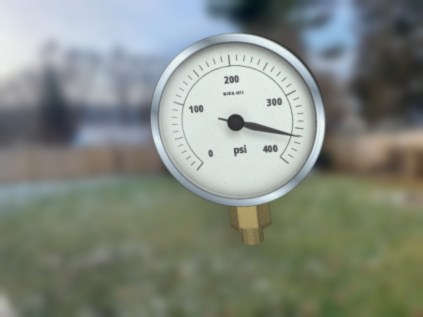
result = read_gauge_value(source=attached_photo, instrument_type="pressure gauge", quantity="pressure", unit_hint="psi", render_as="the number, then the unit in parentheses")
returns 360 (psi)
